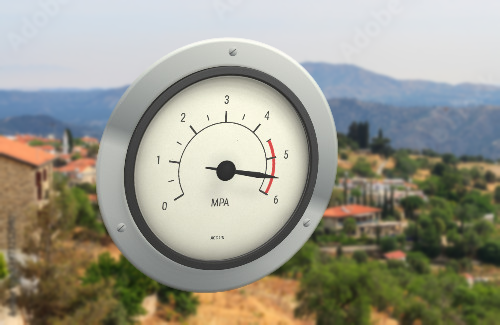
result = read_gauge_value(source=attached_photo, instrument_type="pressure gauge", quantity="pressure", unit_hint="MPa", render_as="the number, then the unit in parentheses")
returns 5.5 (MPa)
